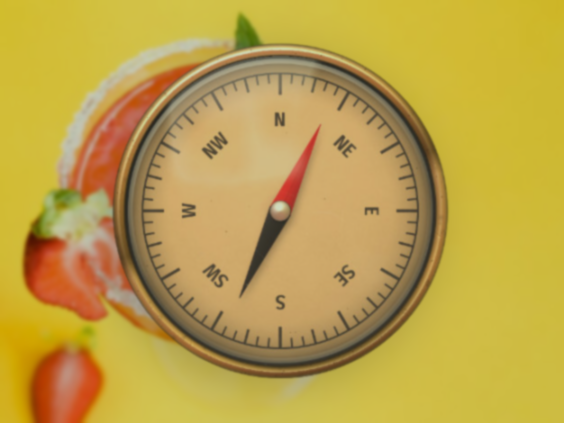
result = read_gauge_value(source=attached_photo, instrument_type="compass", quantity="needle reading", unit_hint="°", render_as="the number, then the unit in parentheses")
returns 25 (°)
